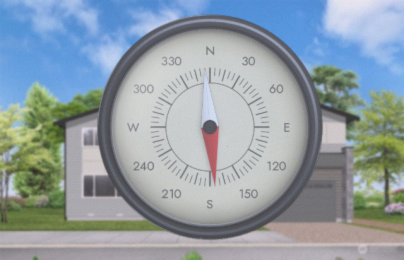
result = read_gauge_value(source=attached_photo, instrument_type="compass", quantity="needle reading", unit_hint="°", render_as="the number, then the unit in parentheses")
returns 175 (°)
